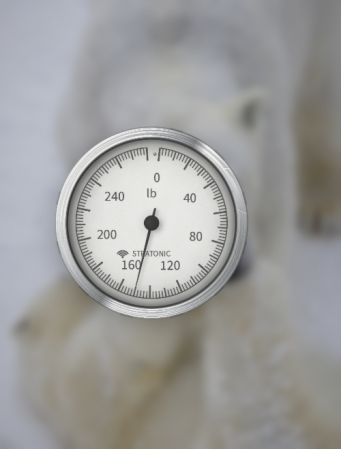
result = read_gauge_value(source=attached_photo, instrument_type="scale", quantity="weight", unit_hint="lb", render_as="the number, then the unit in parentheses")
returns 150 (lb)
